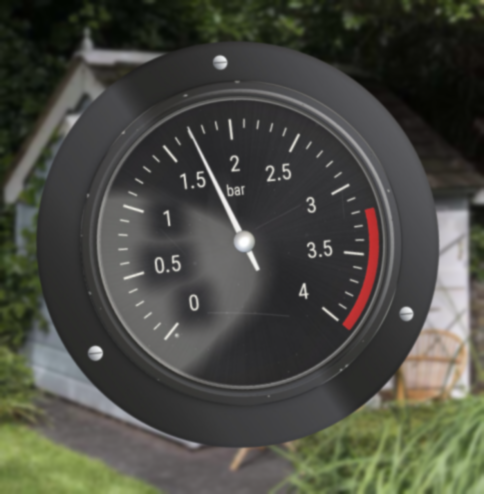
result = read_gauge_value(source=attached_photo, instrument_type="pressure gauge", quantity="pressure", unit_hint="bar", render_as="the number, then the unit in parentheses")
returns 1.7 (bar)
